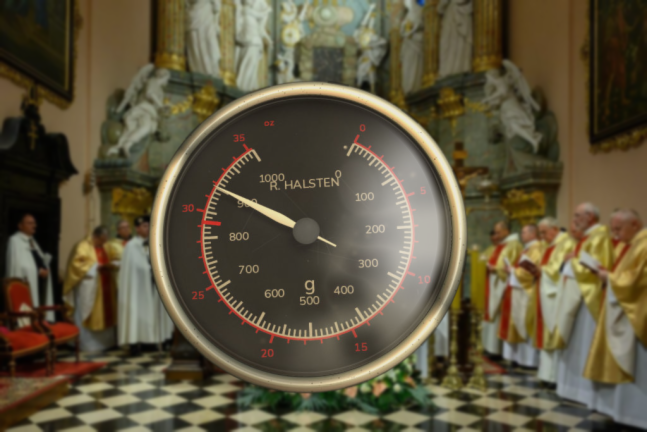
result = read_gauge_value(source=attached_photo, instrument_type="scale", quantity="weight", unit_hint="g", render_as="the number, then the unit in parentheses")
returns 900 (g)
